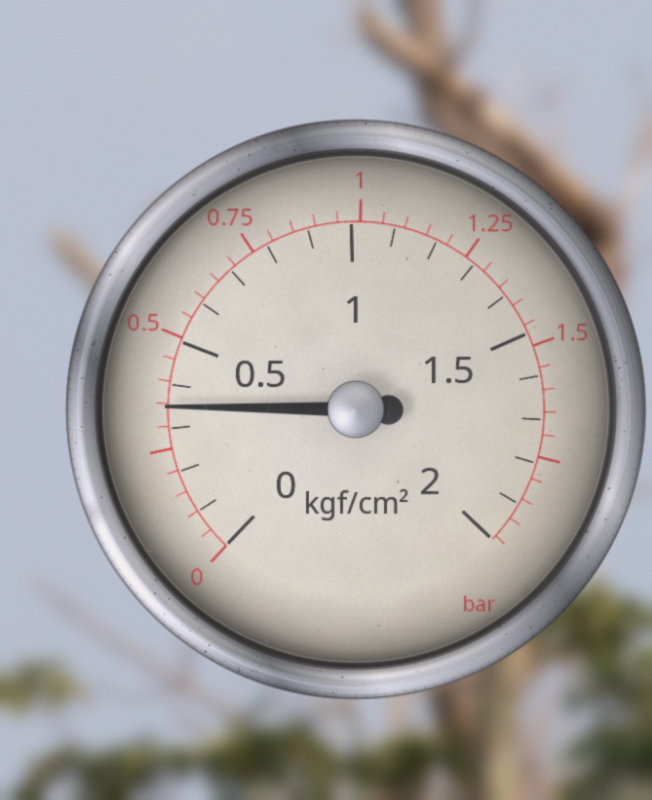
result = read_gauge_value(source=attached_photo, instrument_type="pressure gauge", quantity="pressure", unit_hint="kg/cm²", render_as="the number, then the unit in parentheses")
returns 0.35 (kg/cm²)
